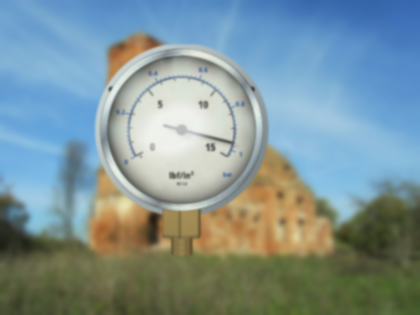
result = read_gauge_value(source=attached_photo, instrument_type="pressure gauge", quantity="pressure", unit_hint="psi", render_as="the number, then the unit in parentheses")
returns 14 (psi)
